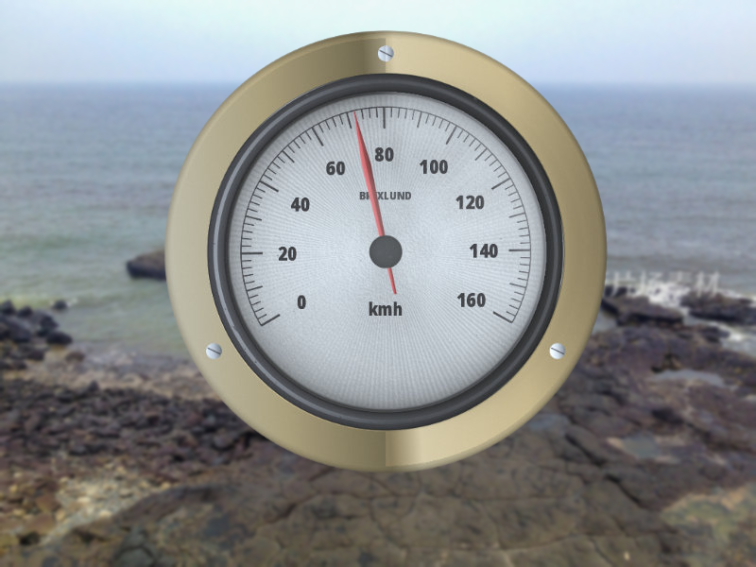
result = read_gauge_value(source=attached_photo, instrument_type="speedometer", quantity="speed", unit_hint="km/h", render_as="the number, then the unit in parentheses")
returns 72 (km/h)
